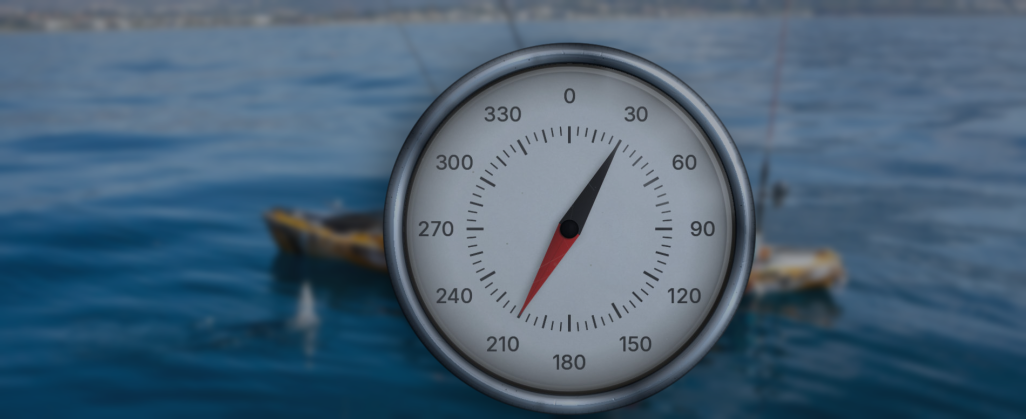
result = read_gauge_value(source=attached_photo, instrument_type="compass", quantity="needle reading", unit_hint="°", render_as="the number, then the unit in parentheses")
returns 210 (°)
